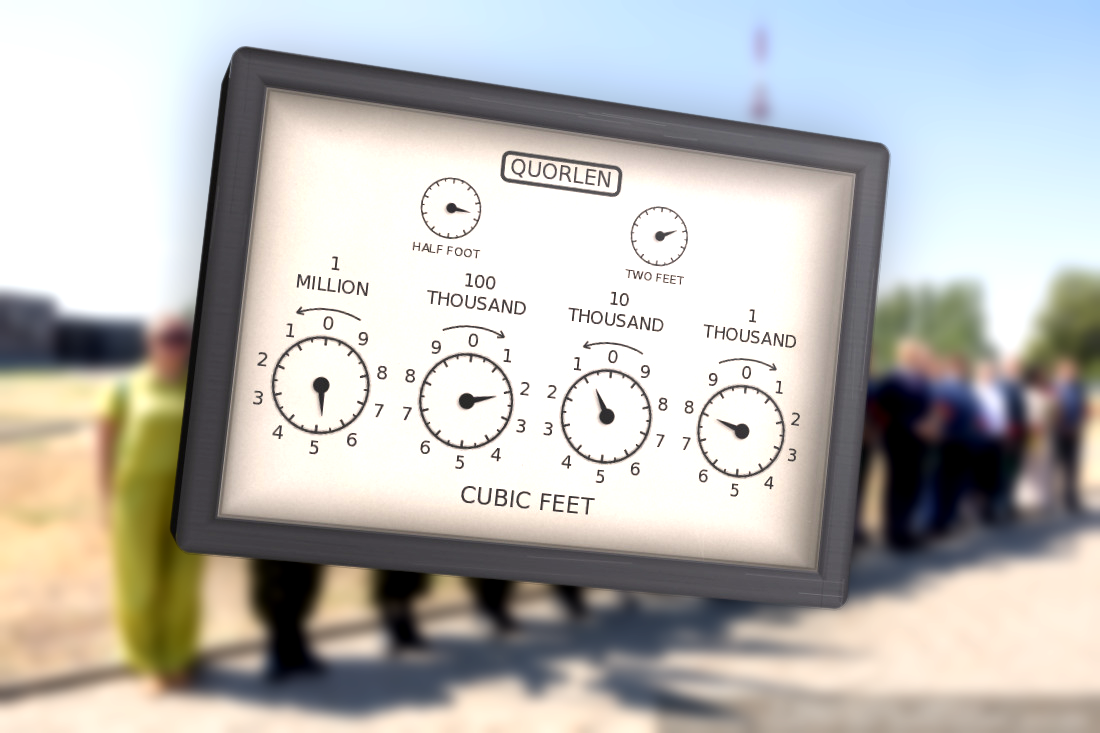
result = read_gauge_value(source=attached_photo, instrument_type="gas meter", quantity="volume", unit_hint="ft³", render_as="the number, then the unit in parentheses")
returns 520800 (ft³)
